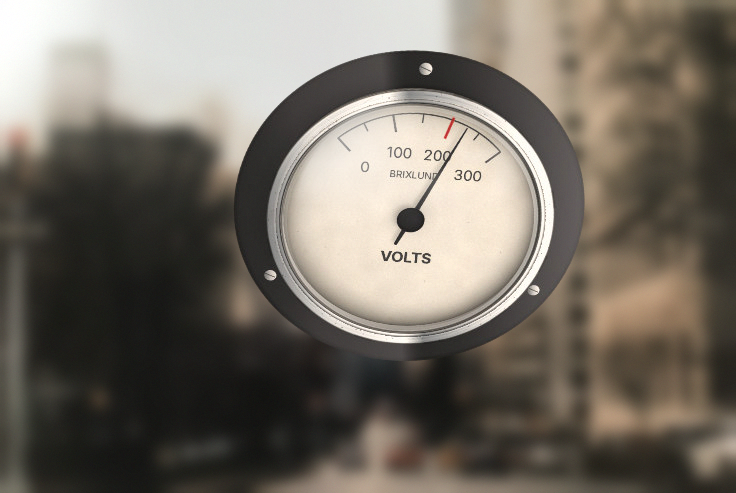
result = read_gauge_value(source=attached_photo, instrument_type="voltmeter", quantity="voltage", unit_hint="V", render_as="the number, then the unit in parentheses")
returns 225 (V)
